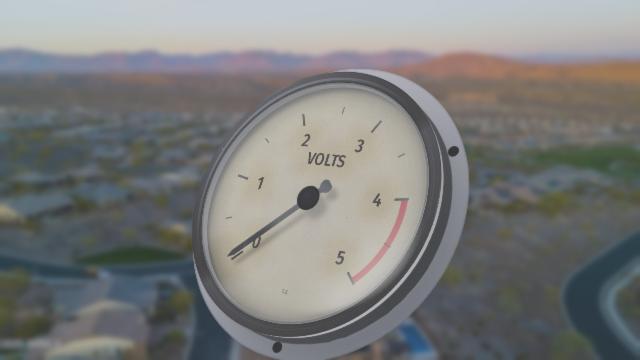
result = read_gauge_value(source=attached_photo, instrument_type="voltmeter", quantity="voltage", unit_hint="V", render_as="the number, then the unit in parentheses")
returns 0 (V)
